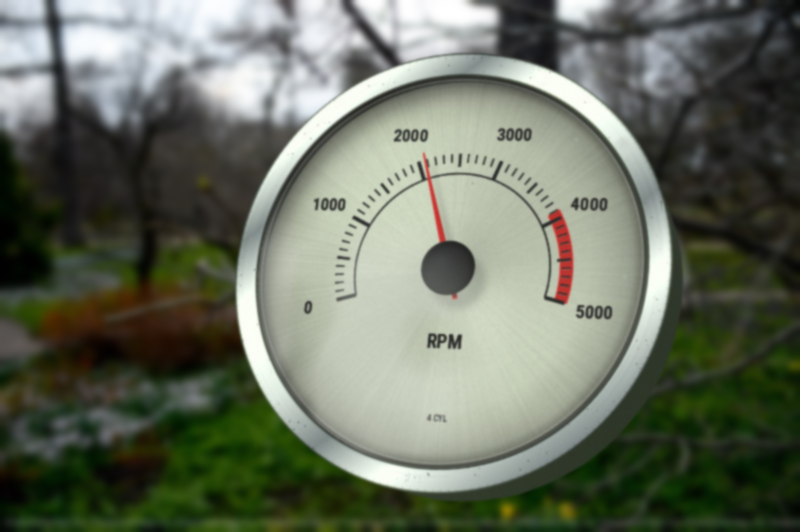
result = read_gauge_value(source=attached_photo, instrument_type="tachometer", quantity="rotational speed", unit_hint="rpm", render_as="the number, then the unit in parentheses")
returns 2100 (rpm)
